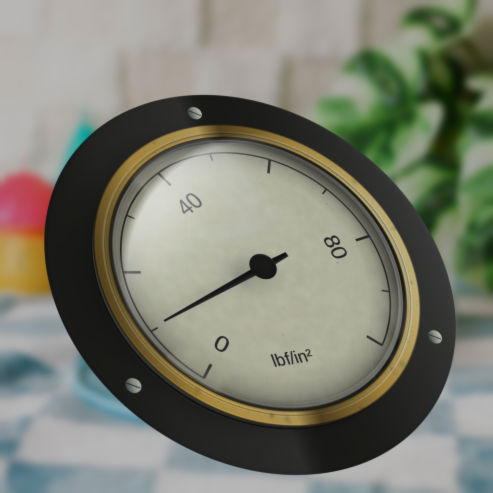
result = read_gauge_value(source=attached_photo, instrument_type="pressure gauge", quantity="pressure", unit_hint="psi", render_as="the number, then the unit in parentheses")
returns 10 (psi)
